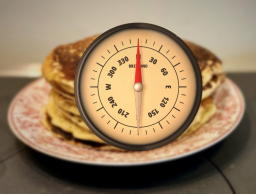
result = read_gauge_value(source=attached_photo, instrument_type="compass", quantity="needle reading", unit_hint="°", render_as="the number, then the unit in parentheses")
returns 0 (°)
